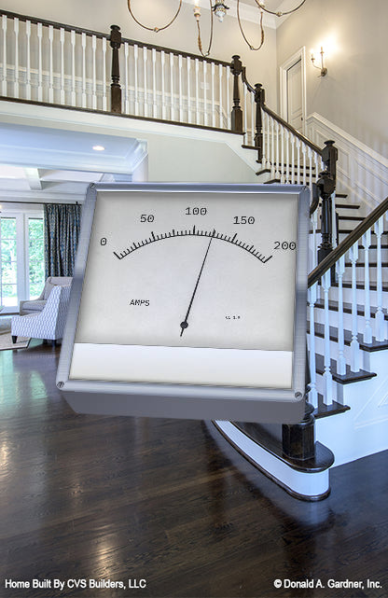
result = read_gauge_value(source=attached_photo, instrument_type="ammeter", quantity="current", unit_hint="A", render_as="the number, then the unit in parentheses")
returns 125 (A)
